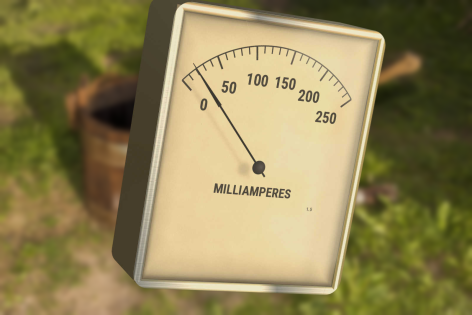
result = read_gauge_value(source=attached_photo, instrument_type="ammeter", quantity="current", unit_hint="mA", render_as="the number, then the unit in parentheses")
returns 20 (mA)
